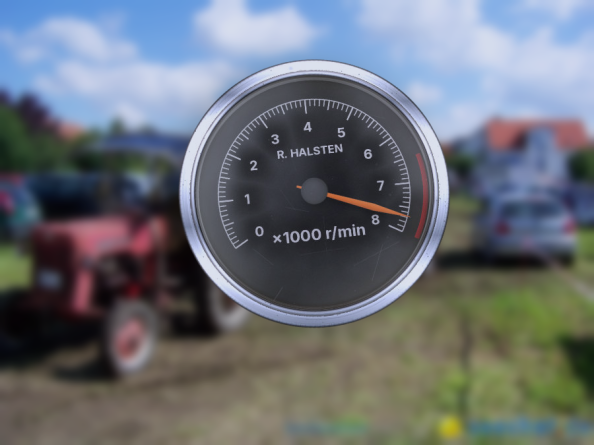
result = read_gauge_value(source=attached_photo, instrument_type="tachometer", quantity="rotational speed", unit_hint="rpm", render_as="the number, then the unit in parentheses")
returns 7700 (rpm)
